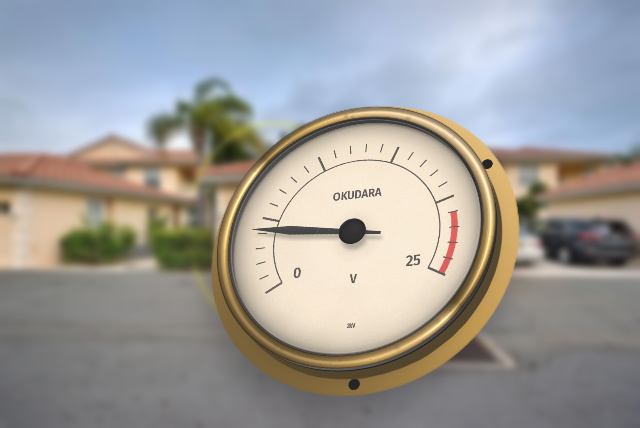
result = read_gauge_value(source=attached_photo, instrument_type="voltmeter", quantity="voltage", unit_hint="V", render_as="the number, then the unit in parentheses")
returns 4 (V)
